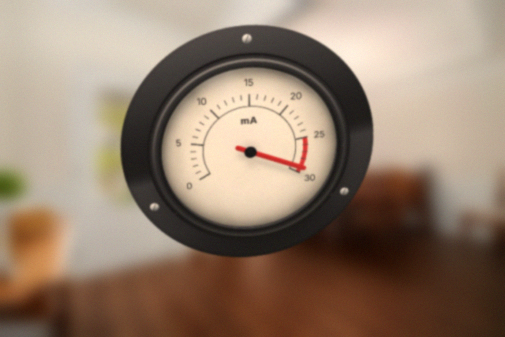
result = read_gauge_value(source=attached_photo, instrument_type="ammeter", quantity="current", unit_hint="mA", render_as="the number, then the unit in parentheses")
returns 29 (mA)
